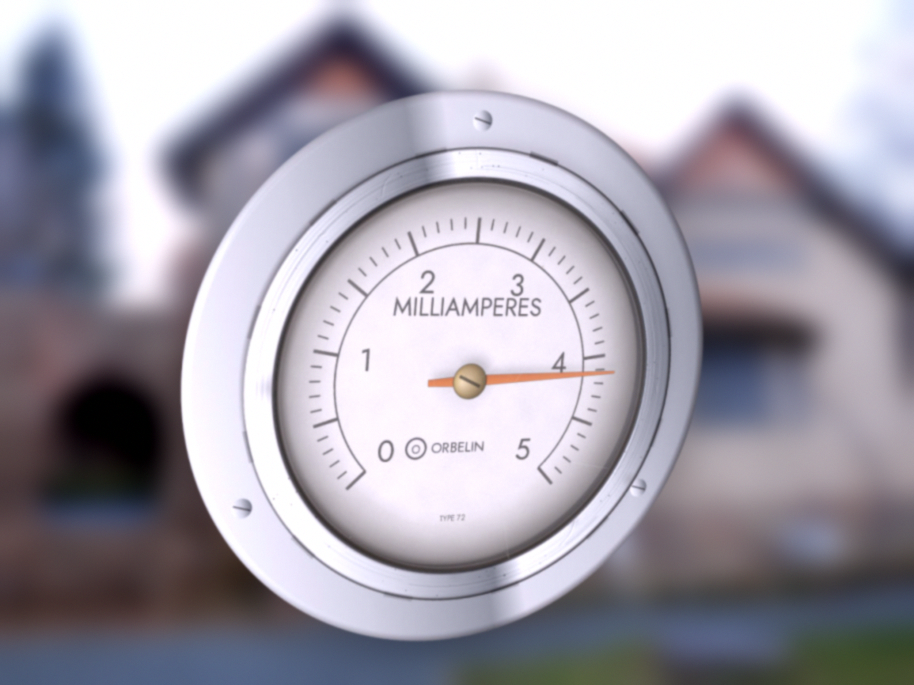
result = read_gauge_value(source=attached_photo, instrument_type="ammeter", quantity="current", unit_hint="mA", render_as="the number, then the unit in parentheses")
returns 4.1 (mA)
